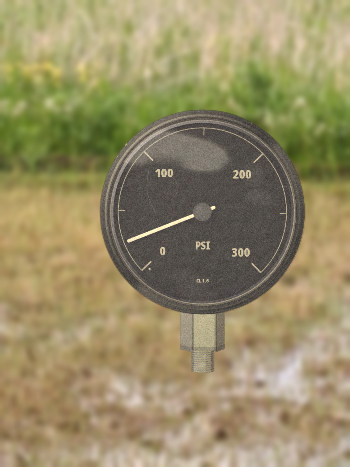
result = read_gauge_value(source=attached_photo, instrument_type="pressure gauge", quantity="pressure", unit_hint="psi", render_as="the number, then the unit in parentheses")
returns 25 (psi)
